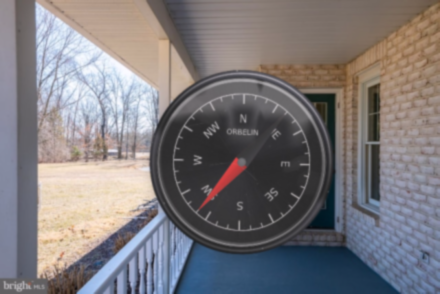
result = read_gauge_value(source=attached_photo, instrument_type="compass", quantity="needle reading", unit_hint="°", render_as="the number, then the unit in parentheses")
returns 220 (°)
